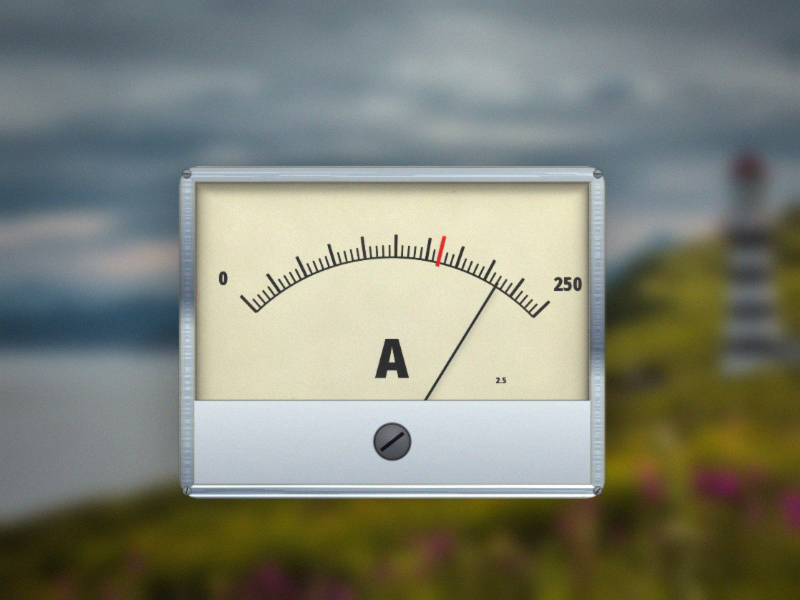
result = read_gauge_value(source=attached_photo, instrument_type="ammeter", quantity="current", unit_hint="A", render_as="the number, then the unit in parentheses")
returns 210 (A)
